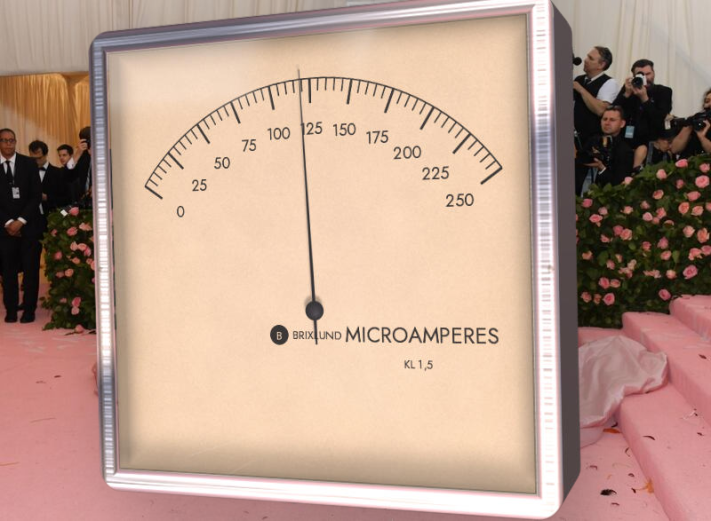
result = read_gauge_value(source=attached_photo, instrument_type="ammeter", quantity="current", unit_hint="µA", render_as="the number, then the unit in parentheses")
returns 120 (µA)
